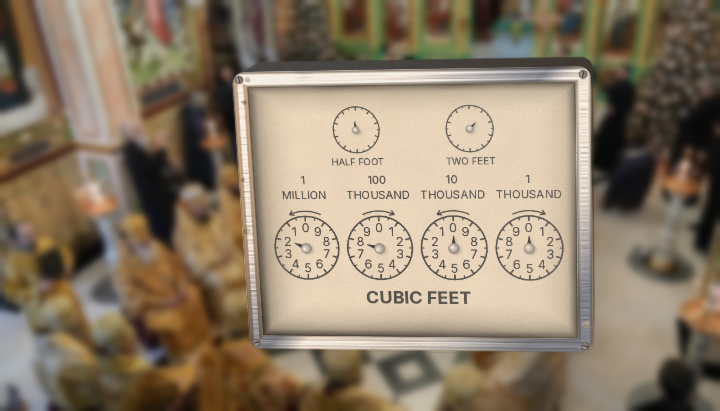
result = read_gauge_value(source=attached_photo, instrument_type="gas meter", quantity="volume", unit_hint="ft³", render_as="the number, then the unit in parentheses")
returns 180000 (ft³)
